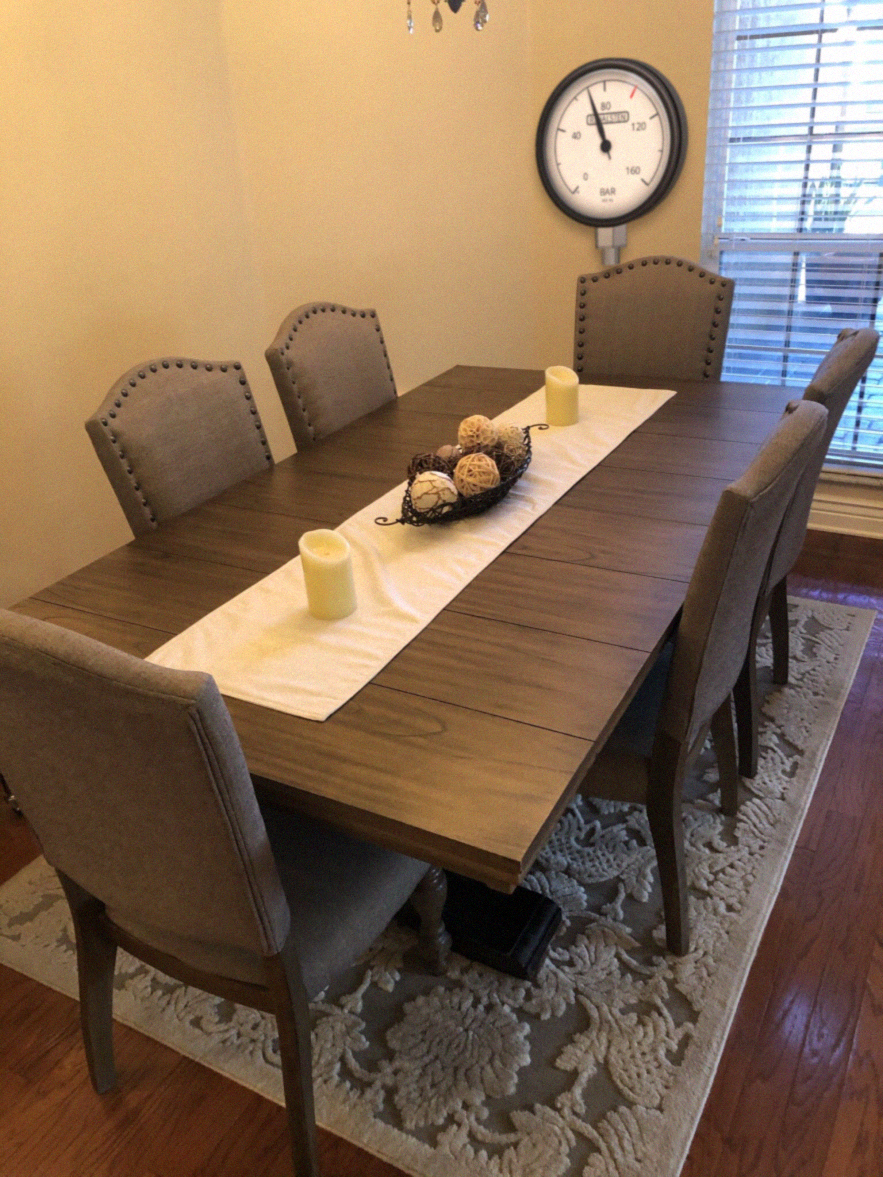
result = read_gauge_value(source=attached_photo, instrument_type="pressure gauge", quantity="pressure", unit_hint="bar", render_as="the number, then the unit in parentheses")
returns 70 (bar)
